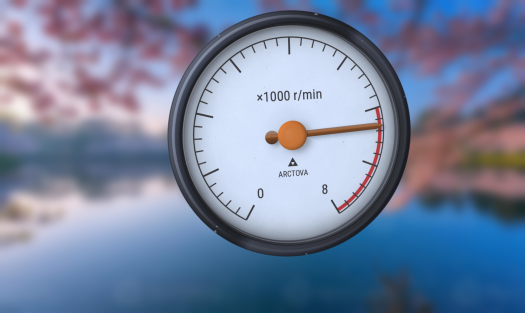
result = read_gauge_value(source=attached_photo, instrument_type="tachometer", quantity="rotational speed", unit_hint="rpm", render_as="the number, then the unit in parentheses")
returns 6300 (rpm)
